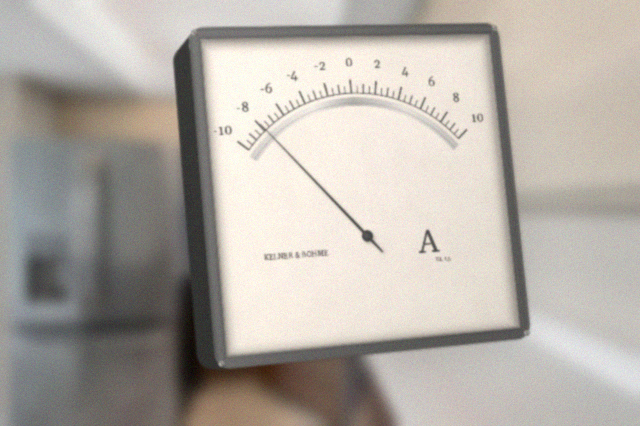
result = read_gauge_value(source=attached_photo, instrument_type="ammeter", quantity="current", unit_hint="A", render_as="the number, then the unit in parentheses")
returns -8 (A)
